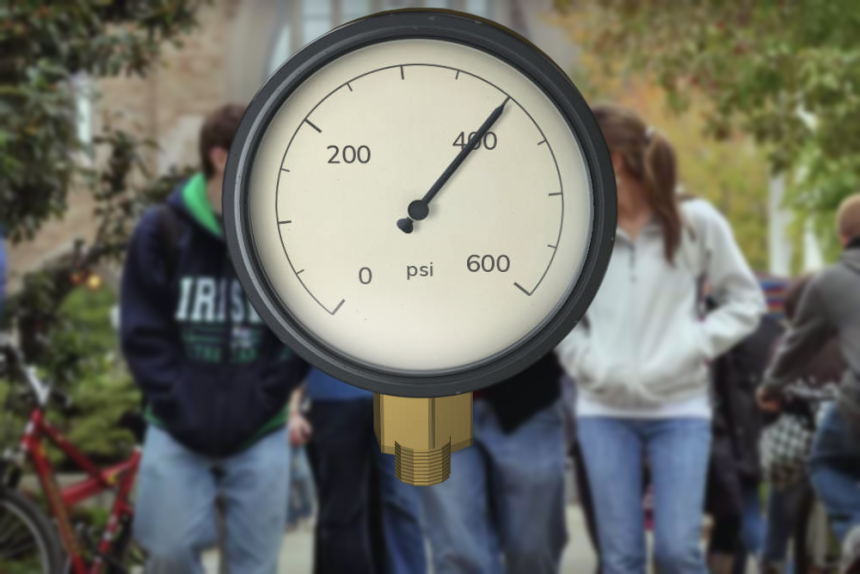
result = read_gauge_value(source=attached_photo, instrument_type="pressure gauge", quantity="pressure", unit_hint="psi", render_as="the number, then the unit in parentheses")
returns 400 (psi)
